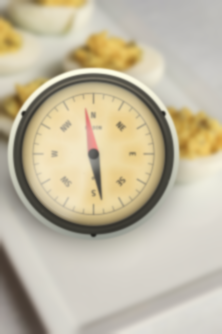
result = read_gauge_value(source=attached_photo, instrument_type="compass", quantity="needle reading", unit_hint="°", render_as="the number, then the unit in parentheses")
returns 350 (°)
